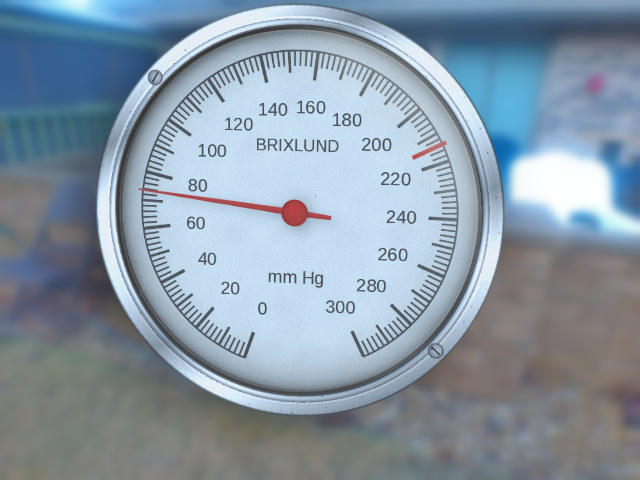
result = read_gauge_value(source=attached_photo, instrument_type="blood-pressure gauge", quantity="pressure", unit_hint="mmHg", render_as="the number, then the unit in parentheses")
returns 74 (mmHg)
